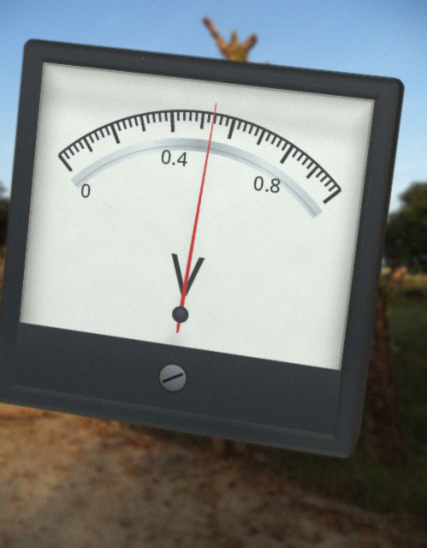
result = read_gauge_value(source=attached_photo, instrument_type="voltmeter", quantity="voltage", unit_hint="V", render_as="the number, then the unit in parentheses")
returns 0.54 (V)
